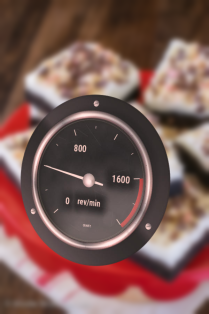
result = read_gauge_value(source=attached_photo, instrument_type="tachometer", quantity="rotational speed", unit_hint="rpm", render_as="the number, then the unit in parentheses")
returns 400 (rpm)
